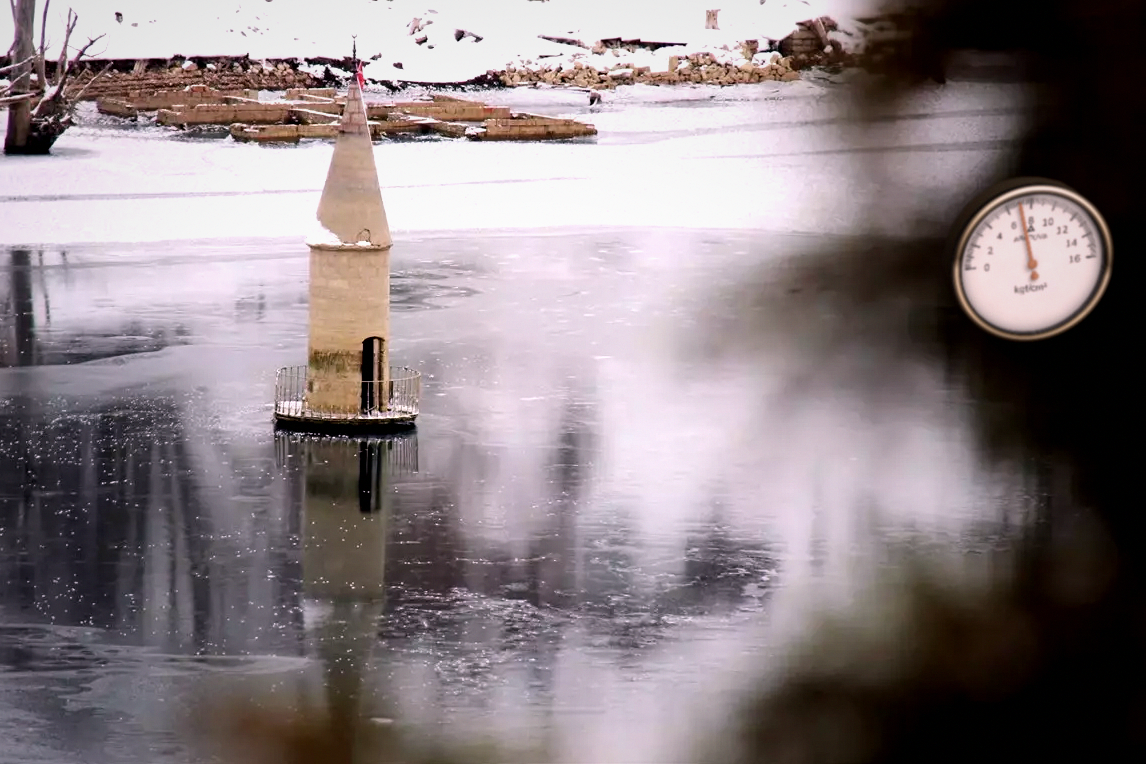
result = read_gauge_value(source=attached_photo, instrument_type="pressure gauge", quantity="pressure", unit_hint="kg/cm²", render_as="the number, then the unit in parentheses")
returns 7 (kg/cm²)
